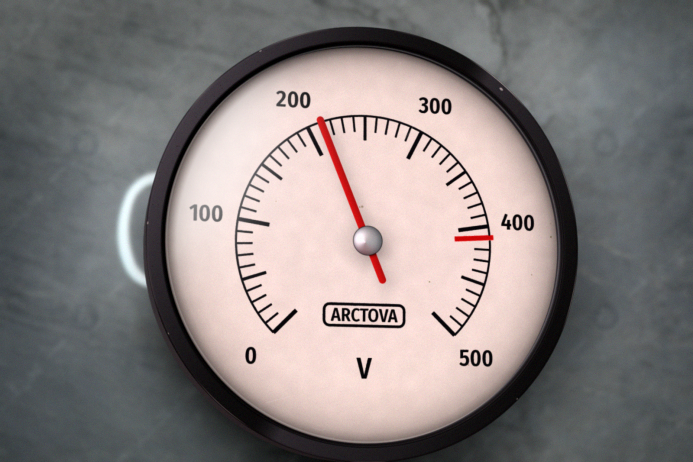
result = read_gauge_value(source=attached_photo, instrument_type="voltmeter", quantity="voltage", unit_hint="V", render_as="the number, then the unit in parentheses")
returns 210 (V)
